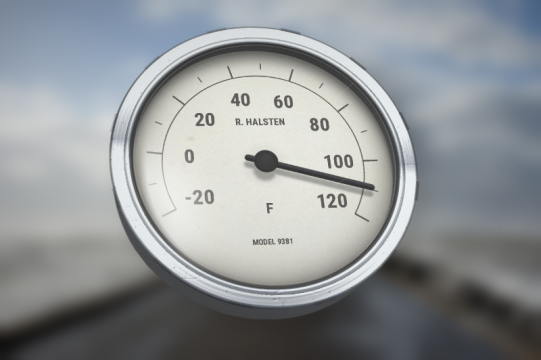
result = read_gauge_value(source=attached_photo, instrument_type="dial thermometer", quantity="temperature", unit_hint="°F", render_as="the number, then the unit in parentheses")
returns 110 (°F)
